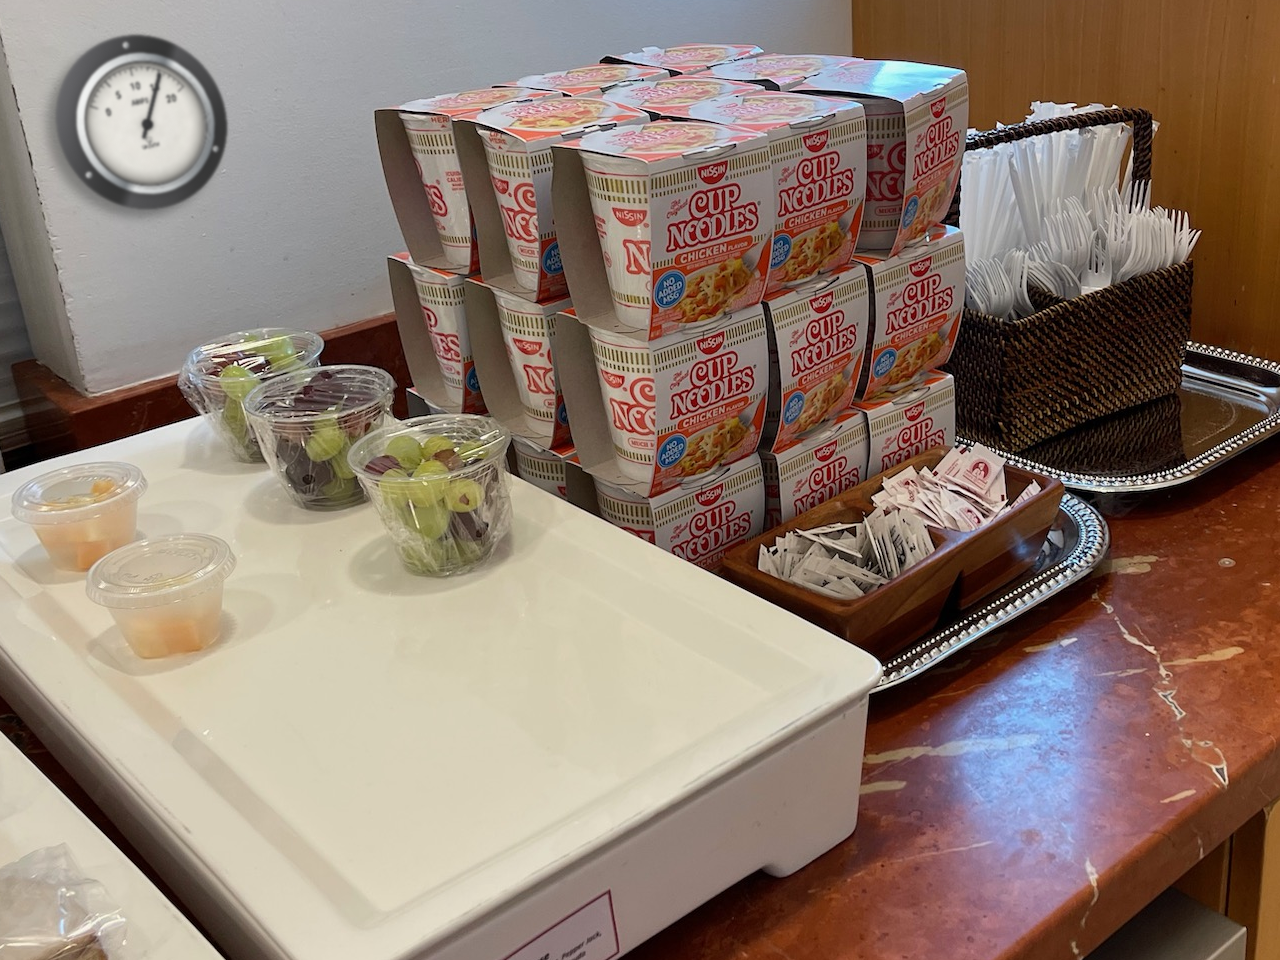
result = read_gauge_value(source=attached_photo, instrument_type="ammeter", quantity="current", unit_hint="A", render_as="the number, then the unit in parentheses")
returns 15 (A)
